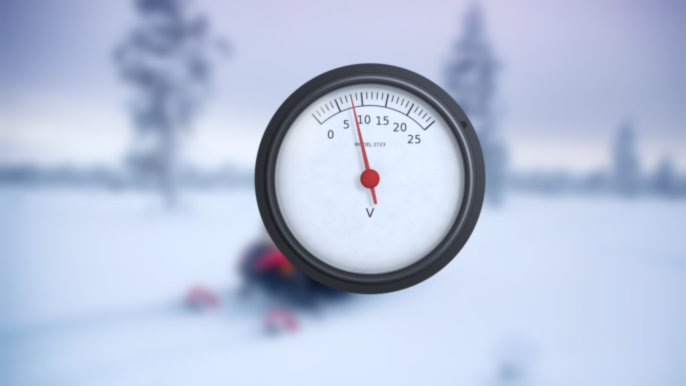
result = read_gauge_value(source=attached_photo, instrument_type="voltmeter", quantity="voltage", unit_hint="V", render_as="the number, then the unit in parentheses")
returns 8 (V)
